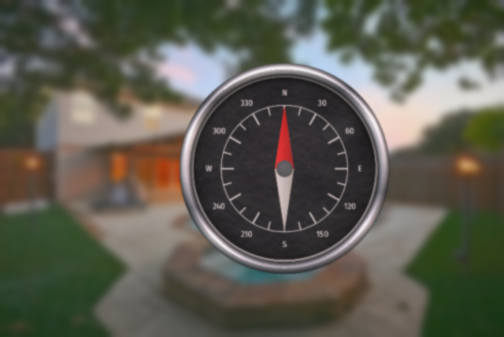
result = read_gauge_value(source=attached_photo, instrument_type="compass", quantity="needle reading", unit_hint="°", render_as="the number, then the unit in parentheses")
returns 0 (°)
